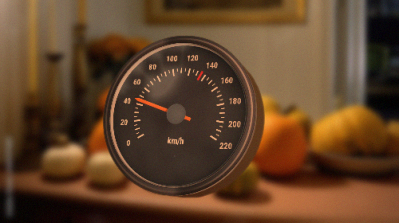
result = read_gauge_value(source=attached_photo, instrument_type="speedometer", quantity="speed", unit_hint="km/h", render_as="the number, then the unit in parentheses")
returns 45 (km/h)
